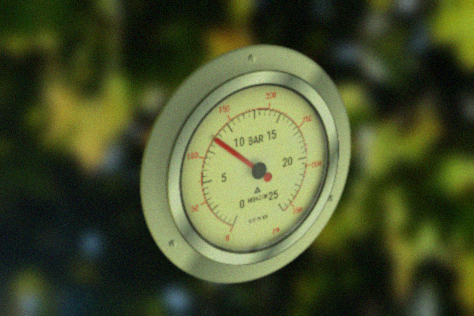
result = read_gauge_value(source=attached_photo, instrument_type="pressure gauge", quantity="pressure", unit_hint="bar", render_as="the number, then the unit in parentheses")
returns 8.5 (bar)
